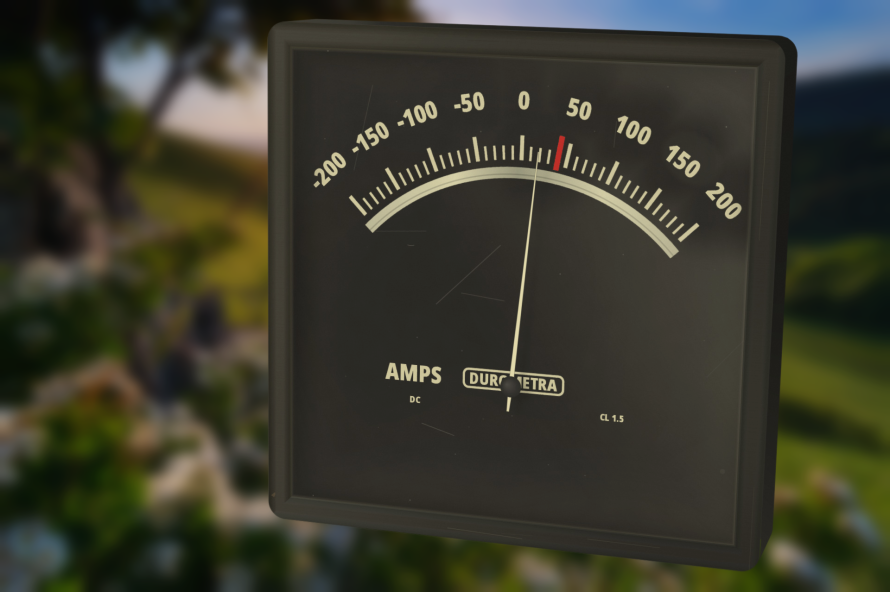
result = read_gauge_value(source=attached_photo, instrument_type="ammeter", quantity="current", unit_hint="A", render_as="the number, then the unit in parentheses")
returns 20 (A)
